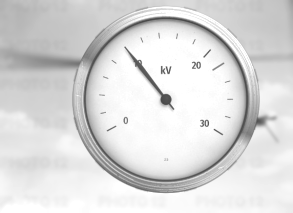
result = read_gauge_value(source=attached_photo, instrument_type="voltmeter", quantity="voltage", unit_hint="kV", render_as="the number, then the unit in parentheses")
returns 10 (kV)
